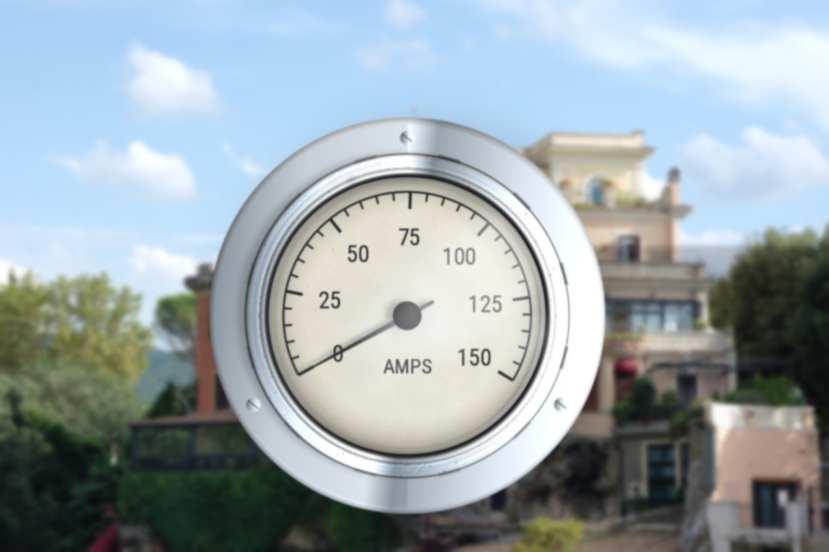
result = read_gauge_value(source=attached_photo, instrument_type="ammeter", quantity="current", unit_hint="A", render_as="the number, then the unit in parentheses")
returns 0 (A)
